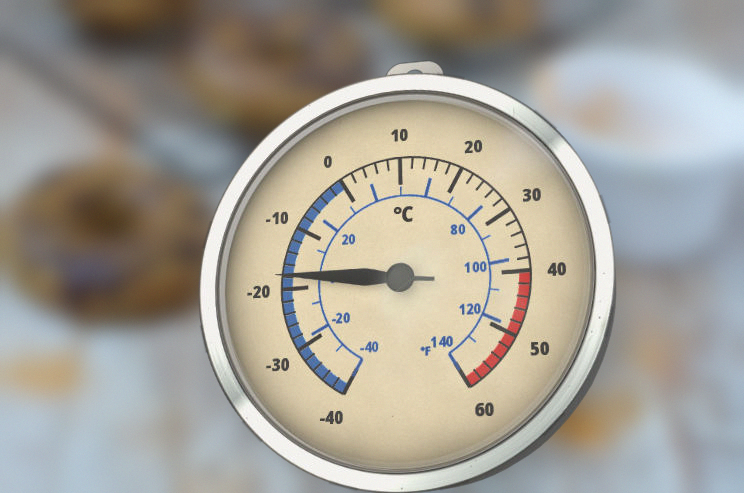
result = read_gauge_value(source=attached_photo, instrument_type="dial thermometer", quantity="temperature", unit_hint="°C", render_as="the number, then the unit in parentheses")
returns -18 (°C)
